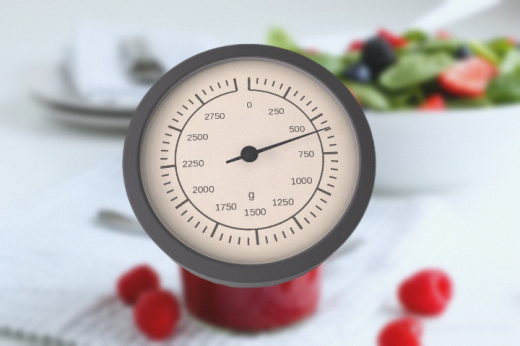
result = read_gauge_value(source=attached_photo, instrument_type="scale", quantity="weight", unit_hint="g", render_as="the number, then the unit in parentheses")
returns 600 (g)
